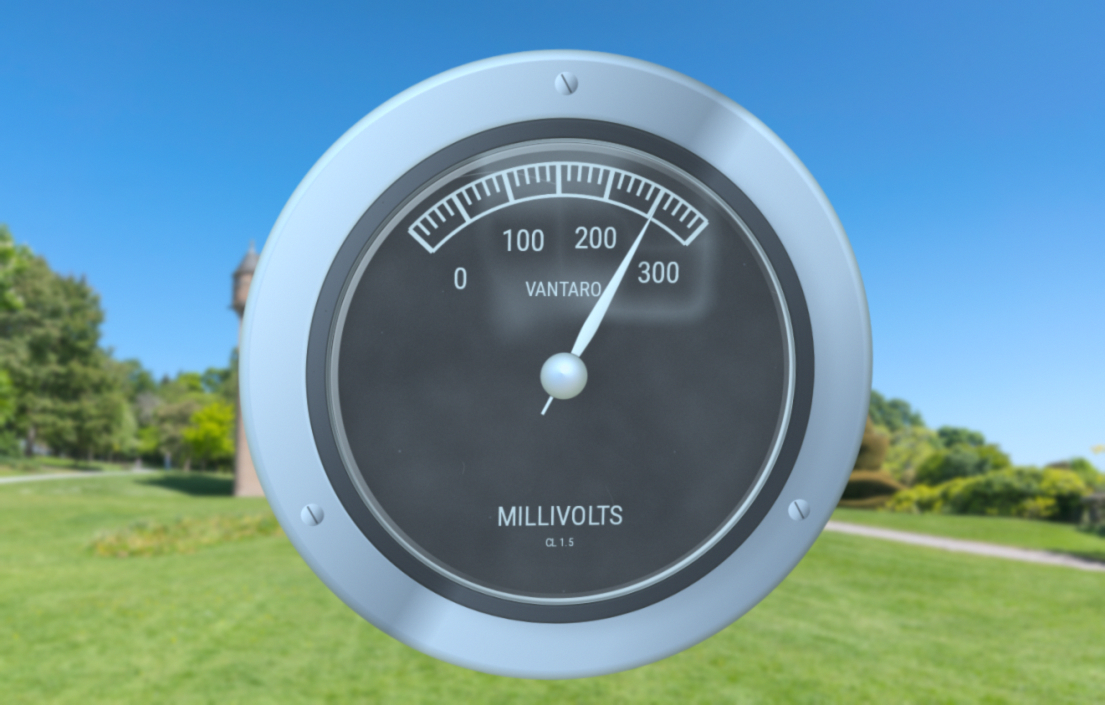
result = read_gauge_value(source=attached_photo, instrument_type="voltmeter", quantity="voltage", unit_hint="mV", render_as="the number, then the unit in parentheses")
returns 250 (mV)
